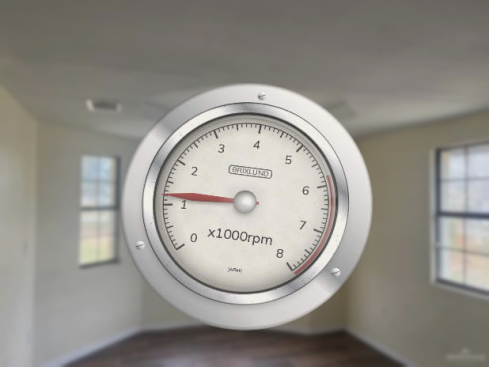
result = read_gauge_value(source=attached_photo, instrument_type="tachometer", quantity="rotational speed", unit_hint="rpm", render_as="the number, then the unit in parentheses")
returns 1200 (rpm)
